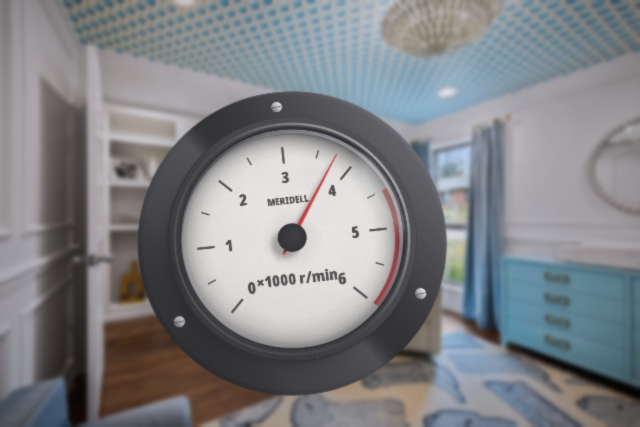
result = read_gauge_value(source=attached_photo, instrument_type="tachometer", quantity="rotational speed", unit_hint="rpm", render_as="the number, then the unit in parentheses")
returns 3750 (rpm)
